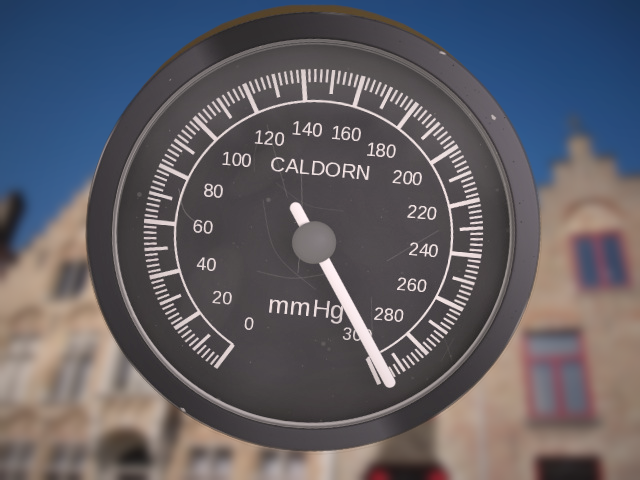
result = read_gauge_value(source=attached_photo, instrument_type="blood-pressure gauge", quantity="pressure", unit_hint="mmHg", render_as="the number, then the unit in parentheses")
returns 296 (mmHg)
